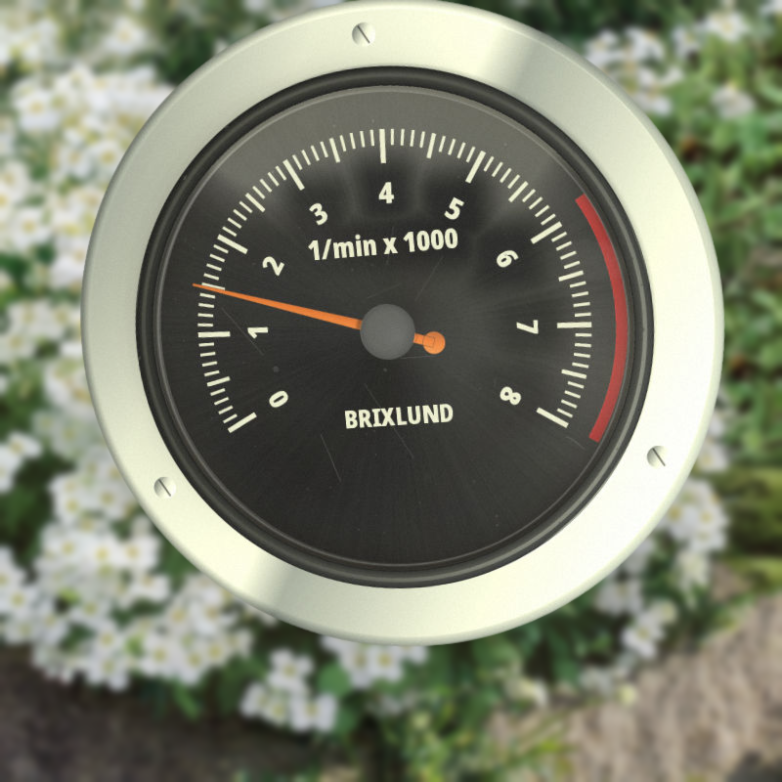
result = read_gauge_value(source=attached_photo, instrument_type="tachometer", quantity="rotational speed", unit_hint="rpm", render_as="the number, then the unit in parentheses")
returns 1500 (rpm)
